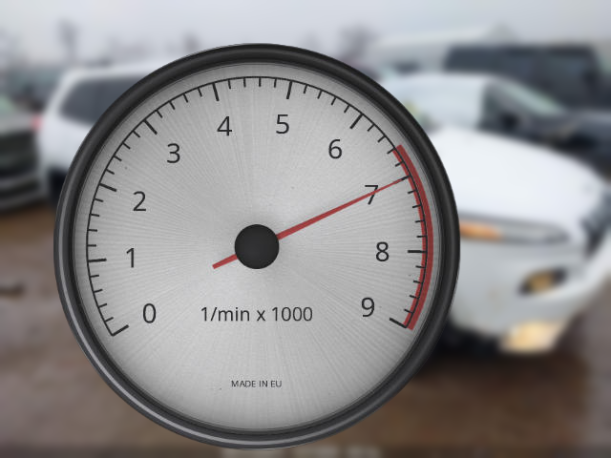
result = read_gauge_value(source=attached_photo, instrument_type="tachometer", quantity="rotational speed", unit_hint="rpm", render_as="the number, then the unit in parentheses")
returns 7000 (rpm)
